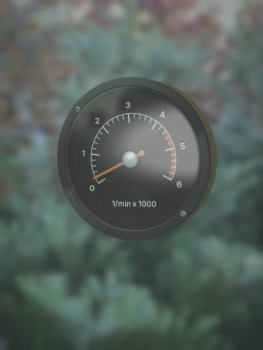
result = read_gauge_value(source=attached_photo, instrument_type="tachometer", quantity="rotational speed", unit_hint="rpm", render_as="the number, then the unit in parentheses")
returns 200 (rpm)
